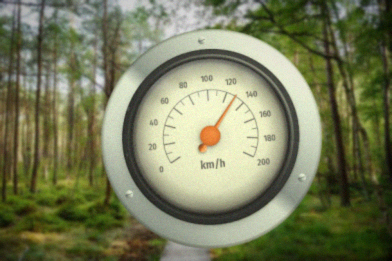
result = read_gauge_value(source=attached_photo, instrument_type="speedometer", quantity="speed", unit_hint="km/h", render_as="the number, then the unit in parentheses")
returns 130 (km/h)
